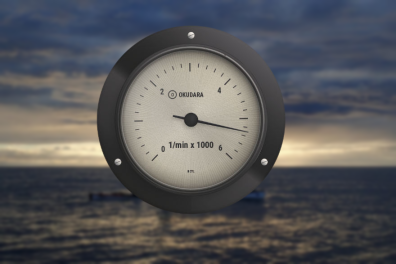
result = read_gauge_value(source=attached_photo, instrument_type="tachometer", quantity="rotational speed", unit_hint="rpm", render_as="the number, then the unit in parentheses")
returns 5300 (rpm)
